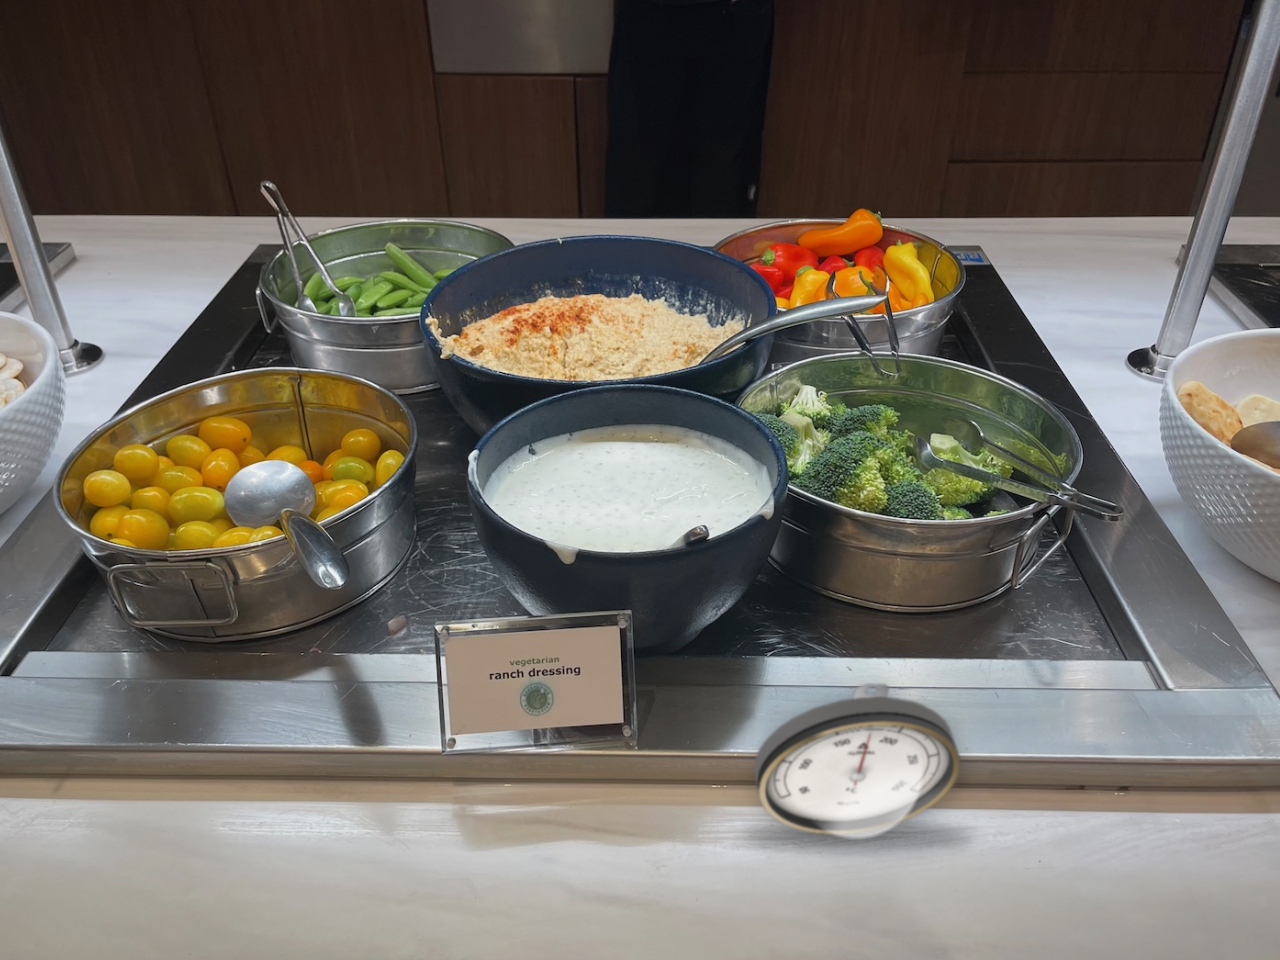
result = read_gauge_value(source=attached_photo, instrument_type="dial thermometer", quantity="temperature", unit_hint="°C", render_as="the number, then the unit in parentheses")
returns 175 (°C)
